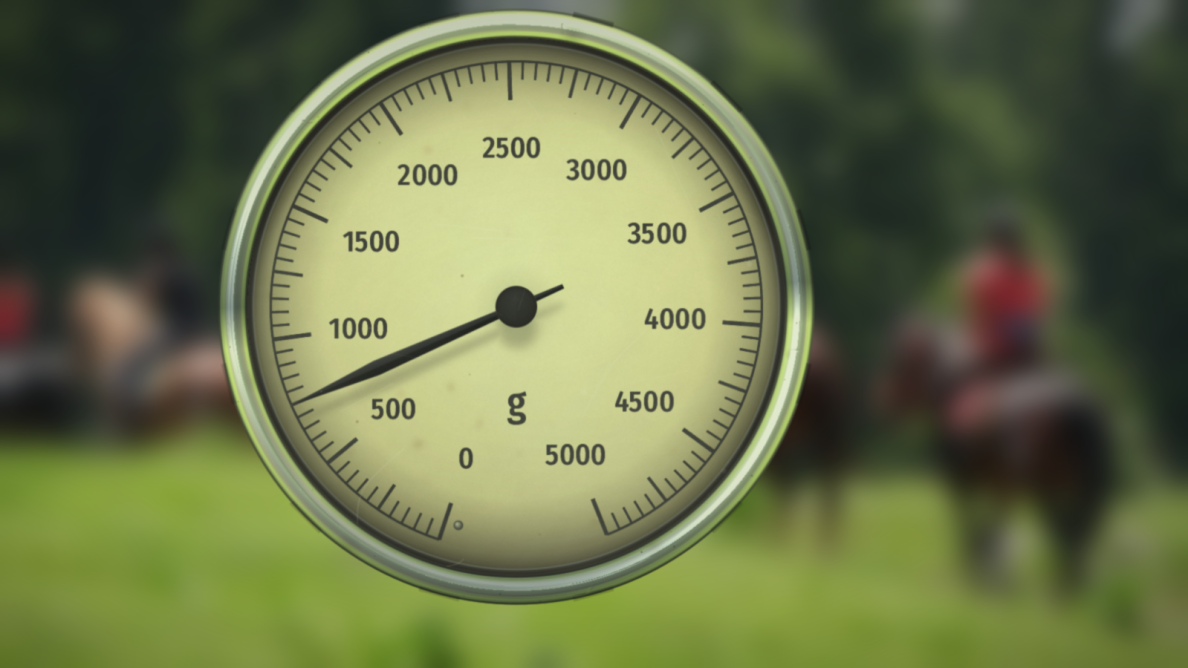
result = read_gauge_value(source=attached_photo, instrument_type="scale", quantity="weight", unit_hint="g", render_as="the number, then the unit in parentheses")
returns 750 (g)
